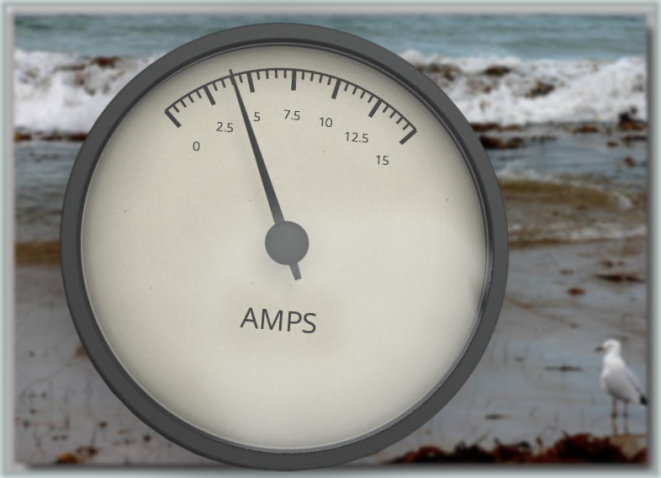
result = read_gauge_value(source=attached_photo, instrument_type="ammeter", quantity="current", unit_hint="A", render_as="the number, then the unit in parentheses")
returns 4 (A)
